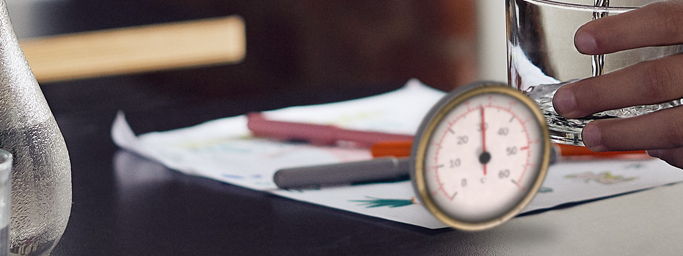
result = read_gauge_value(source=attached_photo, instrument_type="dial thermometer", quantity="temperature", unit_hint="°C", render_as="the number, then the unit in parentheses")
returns 30 (°C)
